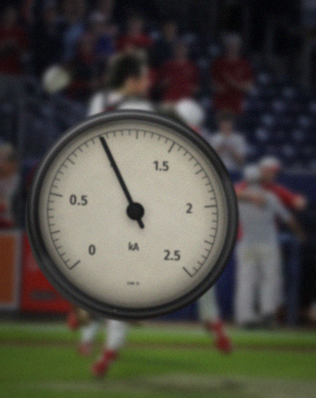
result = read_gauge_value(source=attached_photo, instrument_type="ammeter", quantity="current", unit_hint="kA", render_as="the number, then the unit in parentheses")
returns 1 (kA)
